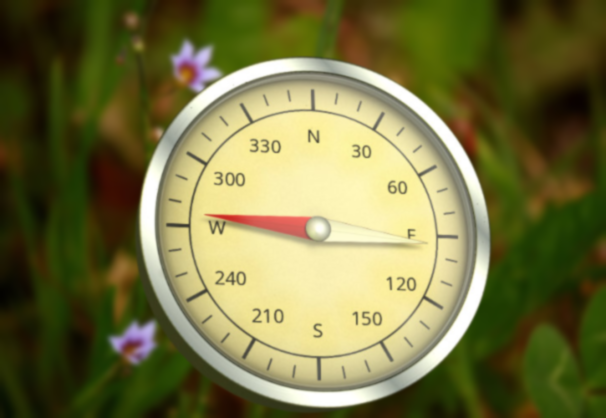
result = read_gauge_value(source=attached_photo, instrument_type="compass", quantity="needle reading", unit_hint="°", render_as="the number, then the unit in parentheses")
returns 275 (°)
